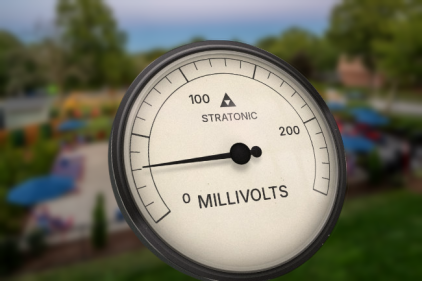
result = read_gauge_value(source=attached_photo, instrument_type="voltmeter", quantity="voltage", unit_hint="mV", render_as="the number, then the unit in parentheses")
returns 30 (mV)
